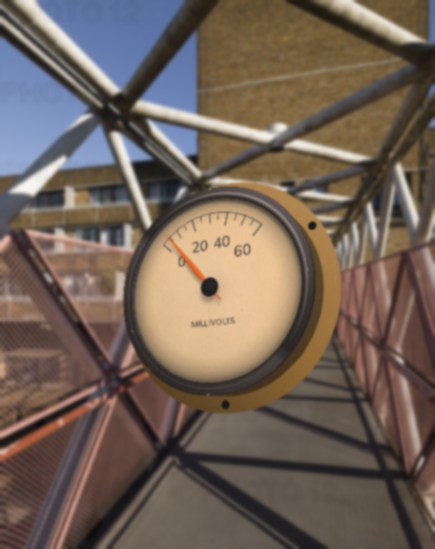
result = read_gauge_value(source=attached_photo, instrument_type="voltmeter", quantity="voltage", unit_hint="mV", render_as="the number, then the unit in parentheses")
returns 5 (mV)
